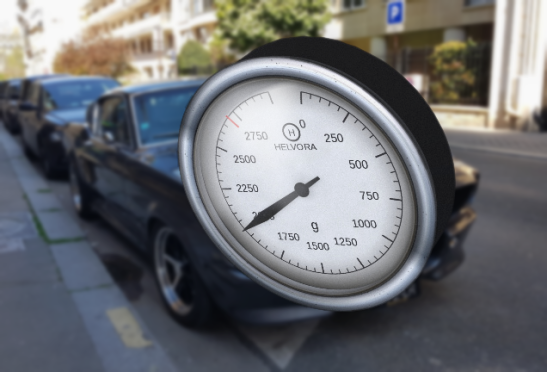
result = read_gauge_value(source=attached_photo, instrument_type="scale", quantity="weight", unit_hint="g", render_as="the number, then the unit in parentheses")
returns 2000 (g)
